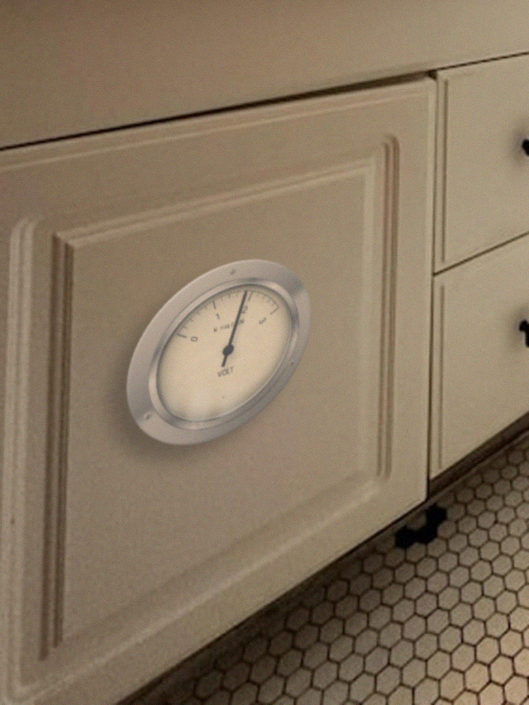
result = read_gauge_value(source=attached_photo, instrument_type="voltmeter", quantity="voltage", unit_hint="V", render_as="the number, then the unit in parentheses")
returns 1.8 (V)
